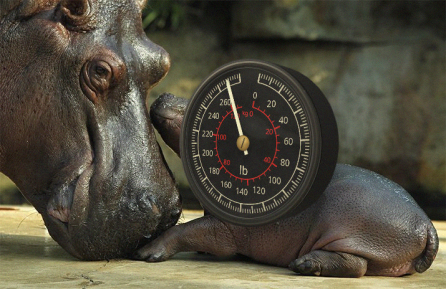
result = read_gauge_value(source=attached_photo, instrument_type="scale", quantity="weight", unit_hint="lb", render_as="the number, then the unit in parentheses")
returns 270 (lb)
